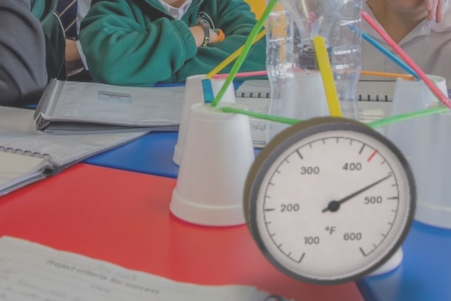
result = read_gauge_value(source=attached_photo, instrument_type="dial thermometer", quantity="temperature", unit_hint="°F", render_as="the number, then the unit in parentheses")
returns 460 (°F)
